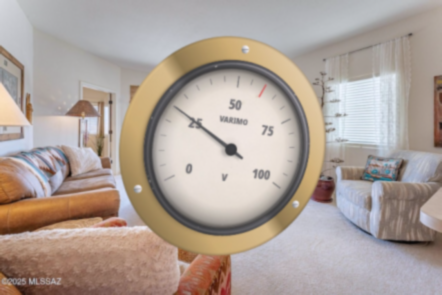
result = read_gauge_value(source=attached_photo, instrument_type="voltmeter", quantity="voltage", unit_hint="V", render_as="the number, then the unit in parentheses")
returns 25 (V)
